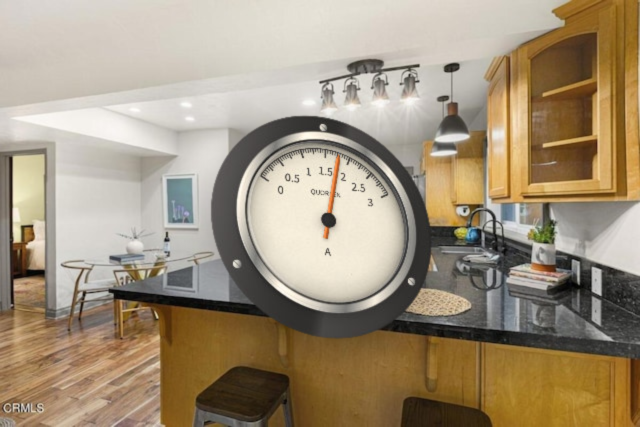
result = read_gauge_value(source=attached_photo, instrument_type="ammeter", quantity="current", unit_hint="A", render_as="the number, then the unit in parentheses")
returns 1.75 (A)
